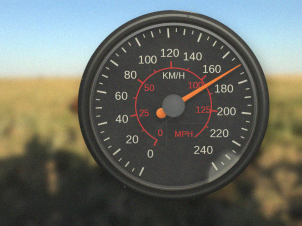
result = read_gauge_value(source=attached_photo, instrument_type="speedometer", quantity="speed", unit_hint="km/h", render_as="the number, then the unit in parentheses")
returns 170 (km/h)
